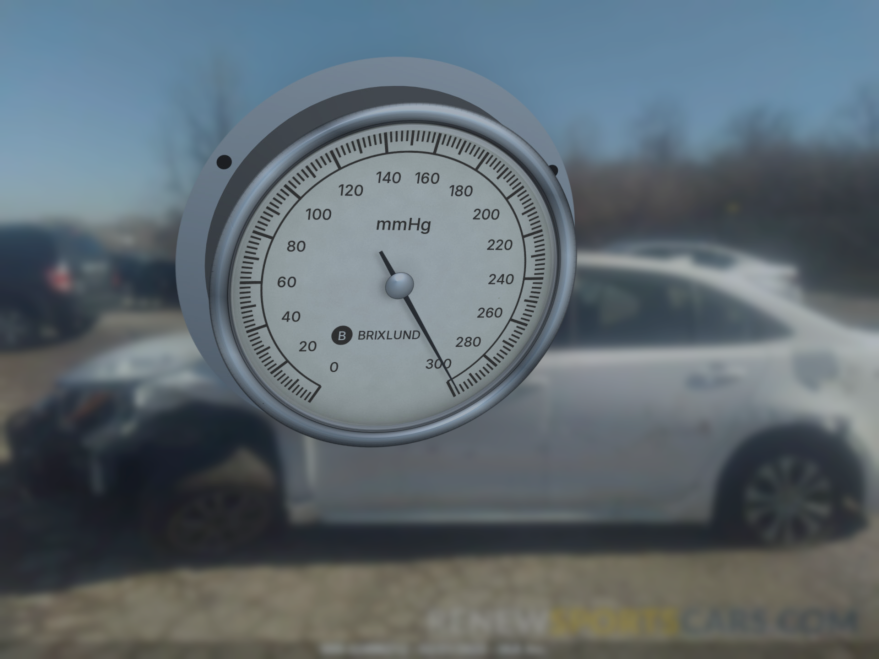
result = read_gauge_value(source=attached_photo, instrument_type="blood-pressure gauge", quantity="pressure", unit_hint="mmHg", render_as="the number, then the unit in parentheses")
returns 298 (mmHg)
